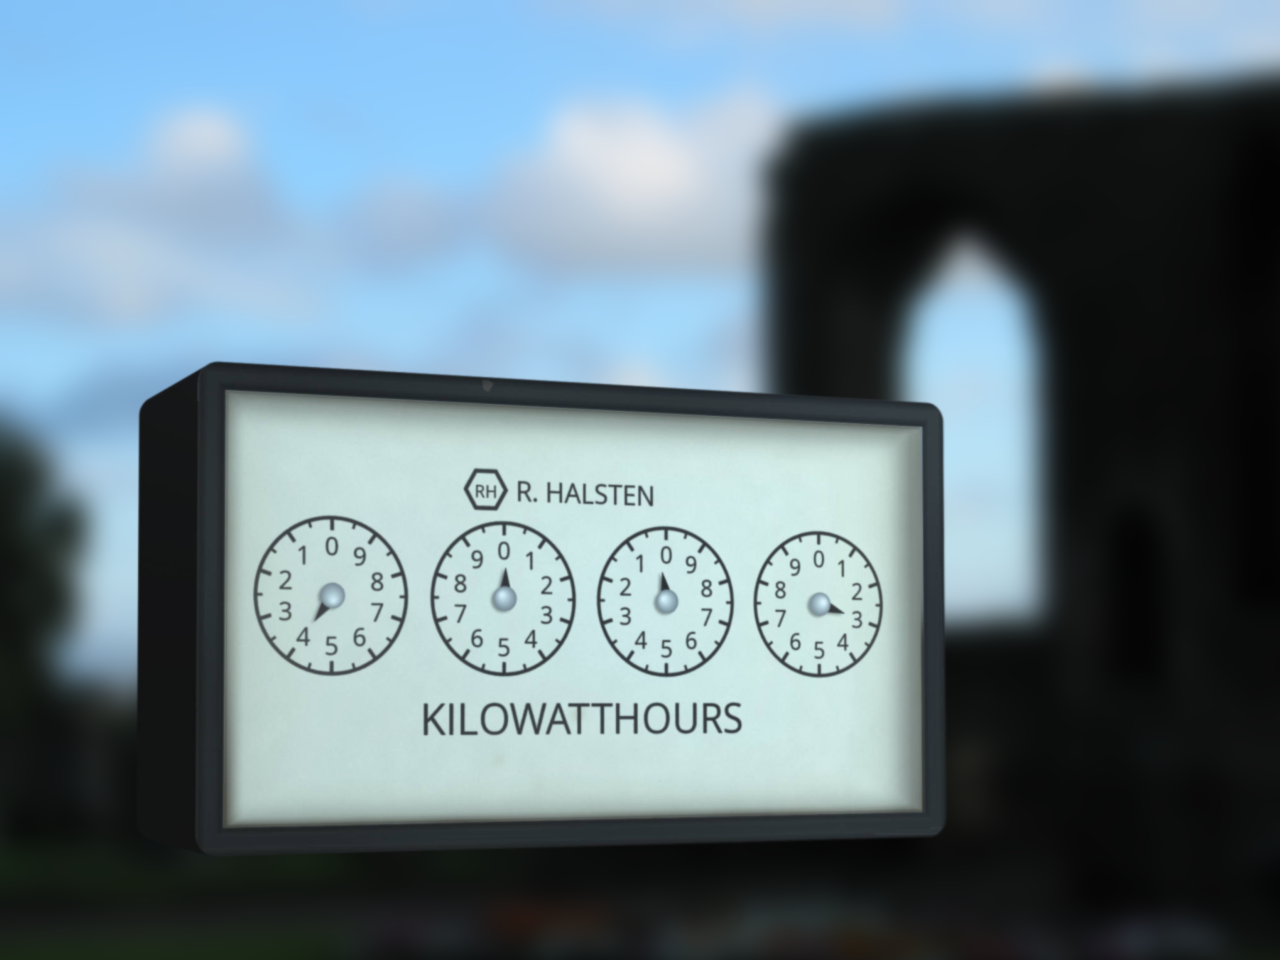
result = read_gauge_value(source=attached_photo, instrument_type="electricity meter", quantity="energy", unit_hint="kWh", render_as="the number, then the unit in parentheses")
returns 4003 (kWh)
